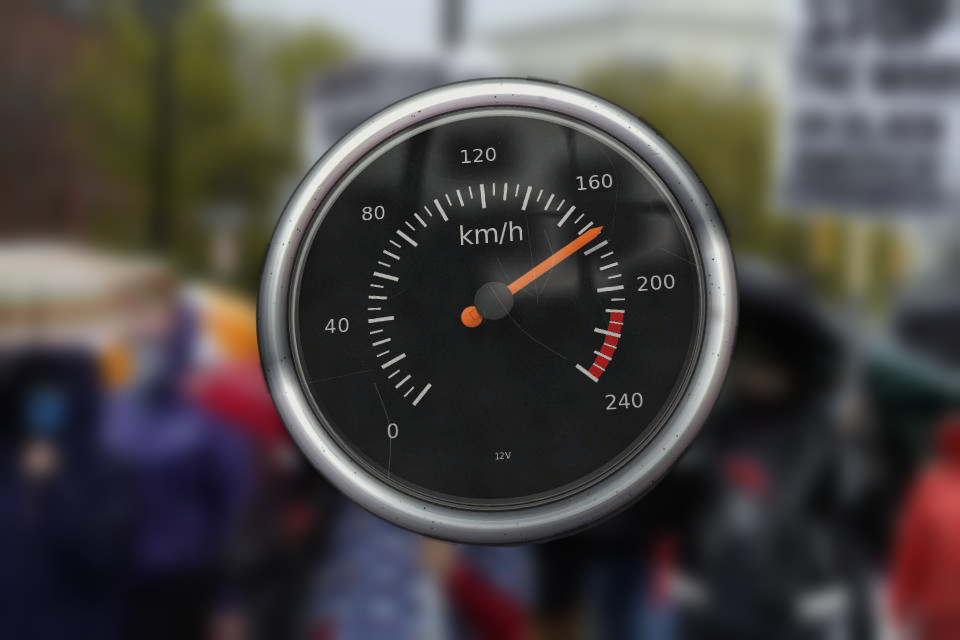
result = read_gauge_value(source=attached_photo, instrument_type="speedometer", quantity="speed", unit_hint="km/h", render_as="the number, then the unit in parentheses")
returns 175 (km/h)
